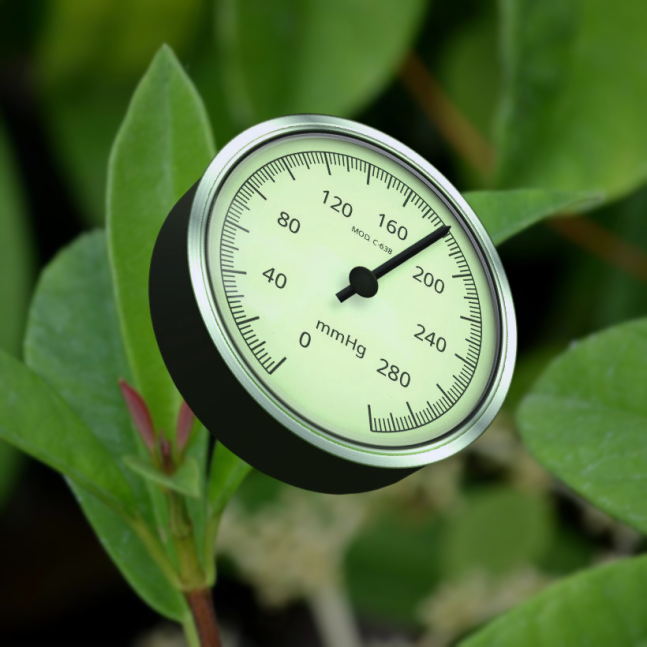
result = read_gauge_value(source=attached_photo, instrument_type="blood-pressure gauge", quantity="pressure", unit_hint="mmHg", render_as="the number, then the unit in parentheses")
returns 180 (mmHg)
